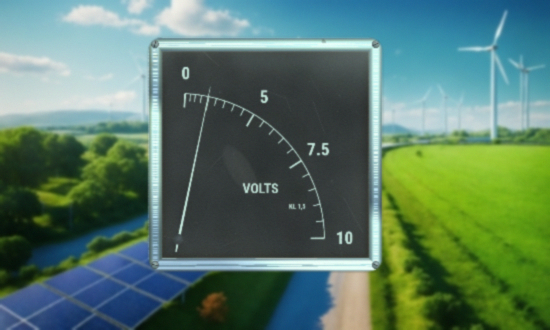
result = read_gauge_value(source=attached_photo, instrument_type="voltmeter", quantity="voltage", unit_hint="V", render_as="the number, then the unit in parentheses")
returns 2.5 (V)
